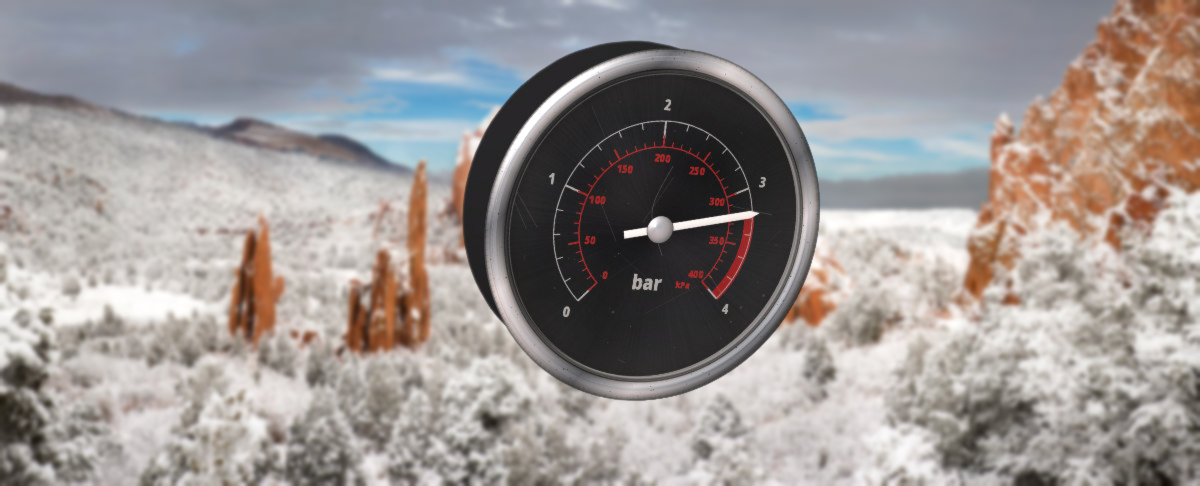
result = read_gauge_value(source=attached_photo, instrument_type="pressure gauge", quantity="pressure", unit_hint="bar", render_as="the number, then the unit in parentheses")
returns 3.2 (bar)
